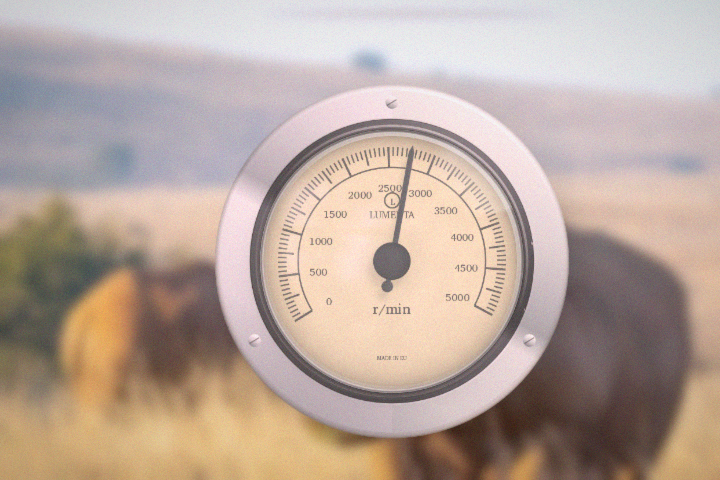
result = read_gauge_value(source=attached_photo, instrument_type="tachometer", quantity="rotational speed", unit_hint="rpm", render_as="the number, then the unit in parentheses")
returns 2750 (rpm)
